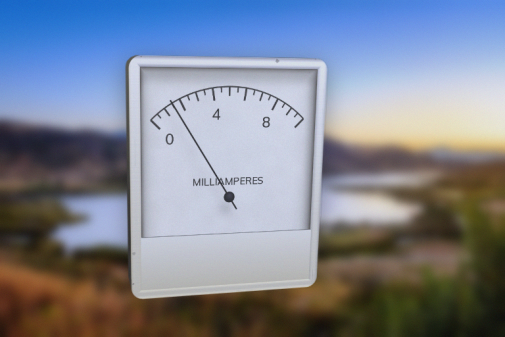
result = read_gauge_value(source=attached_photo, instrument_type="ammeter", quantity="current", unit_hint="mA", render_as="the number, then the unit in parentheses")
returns 1.5 (mA)
